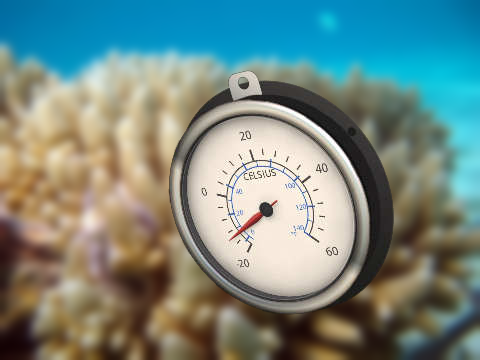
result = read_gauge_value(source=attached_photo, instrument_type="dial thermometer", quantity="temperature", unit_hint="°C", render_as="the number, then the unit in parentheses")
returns -14 (°C)
